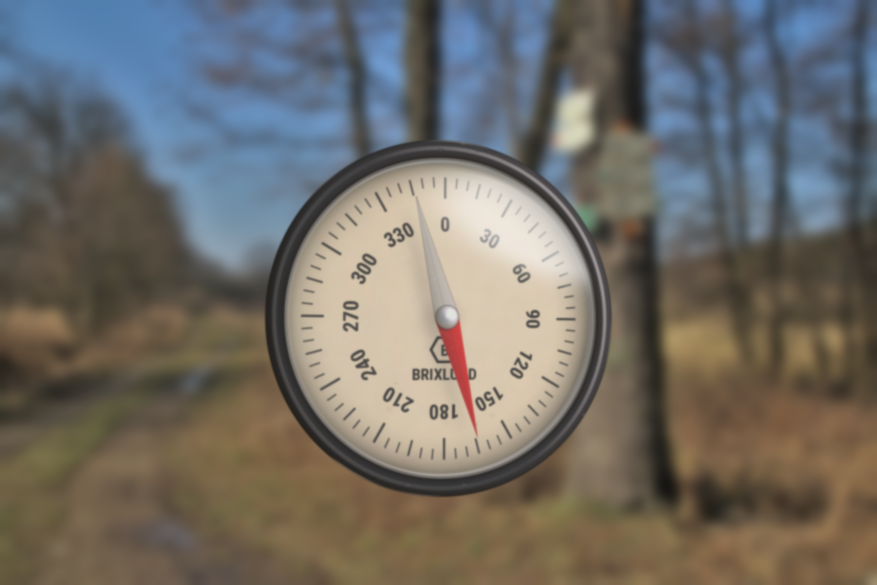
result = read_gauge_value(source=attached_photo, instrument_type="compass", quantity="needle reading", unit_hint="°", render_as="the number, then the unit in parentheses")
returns 165 (°)
